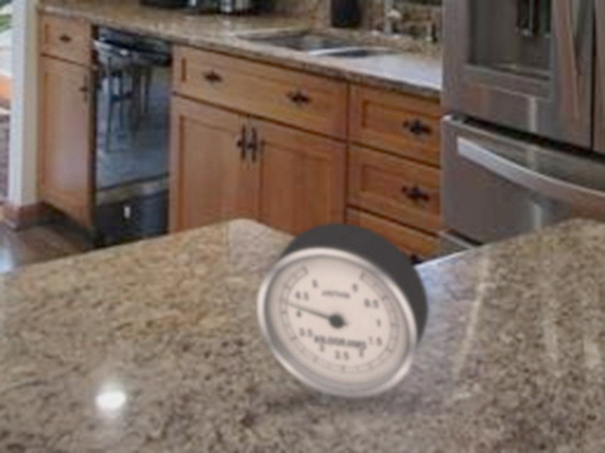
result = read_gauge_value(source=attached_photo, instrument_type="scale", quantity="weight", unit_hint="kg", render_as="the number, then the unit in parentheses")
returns 4.25 (kg)
